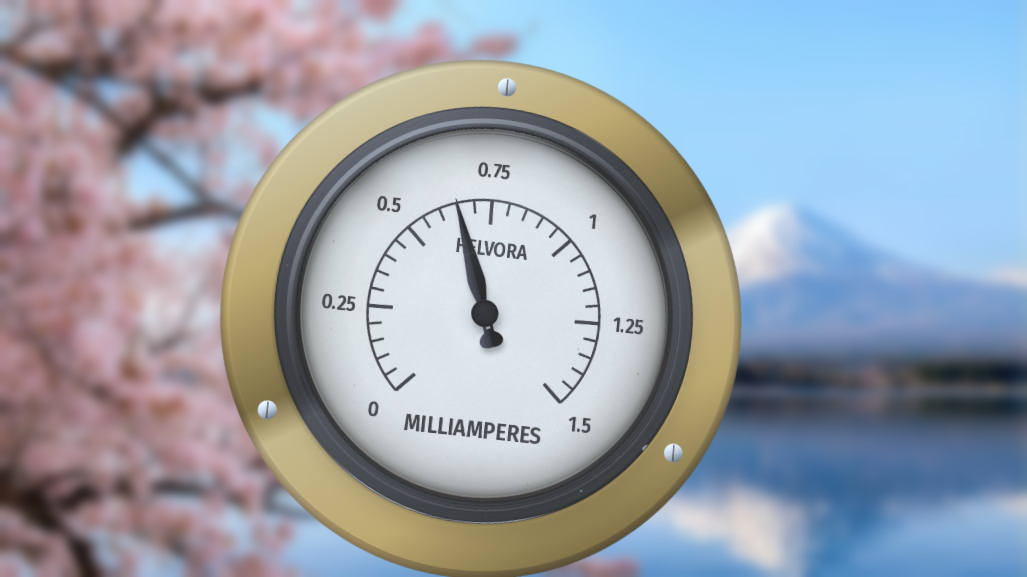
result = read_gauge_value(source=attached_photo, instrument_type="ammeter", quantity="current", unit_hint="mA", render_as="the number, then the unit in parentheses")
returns 0.65 (mA)
